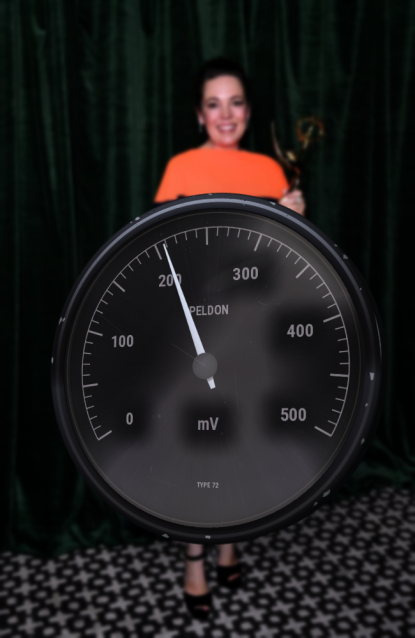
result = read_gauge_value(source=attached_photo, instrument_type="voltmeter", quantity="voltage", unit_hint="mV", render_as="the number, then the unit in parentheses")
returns 210 (mV)
